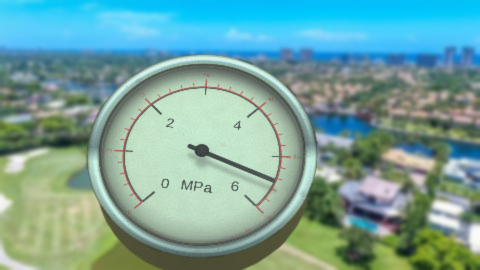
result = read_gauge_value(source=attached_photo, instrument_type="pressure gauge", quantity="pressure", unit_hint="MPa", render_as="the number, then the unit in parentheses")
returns 5.5 (MPa)
